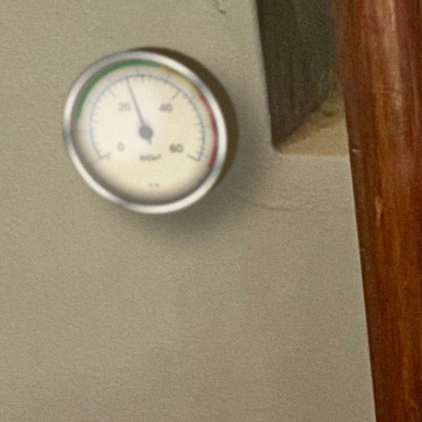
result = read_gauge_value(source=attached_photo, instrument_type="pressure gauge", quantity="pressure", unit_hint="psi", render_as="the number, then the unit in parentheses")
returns 26 (psi)
